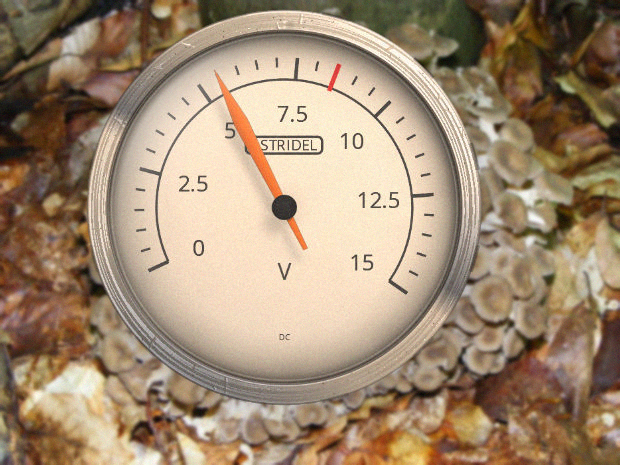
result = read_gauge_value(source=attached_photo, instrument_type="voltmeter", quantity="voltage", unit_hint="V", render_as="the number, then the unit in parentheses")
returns 5.5 (V)
